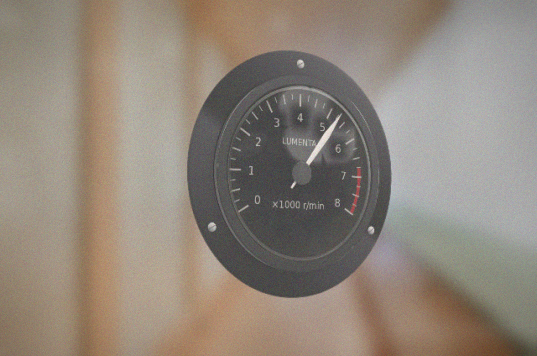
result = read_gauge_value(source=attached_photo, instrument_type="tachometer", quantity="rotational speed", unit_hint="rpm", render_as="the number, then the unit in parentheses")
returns 5250 (rpm)
